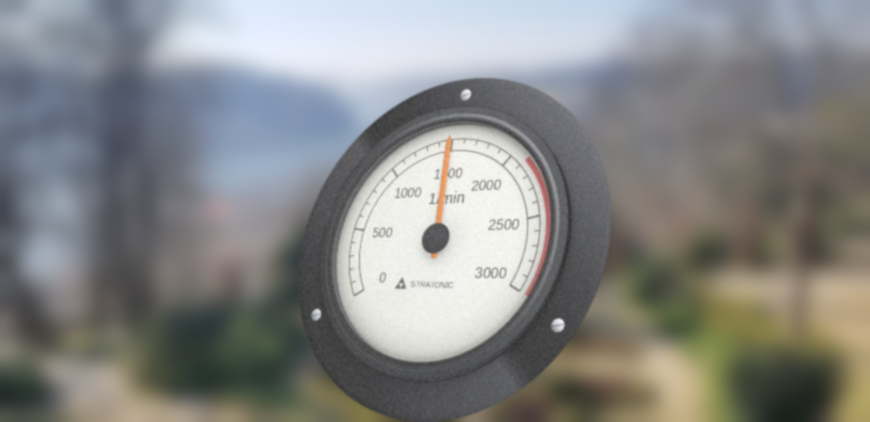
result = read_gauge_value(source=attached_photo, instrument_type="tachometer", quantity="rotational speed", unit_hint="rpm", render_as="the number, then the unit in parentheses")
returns 1500 (rpm)
